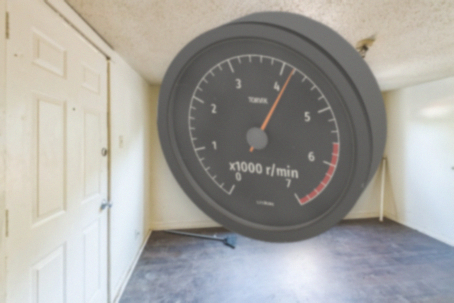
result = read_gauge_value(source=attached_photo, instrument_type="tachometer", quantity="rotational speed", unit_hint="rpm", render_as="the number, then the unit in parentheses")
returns 4200 (rpm)
